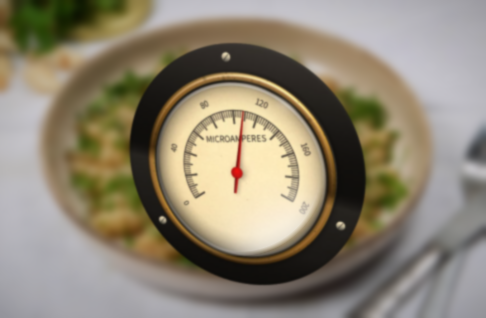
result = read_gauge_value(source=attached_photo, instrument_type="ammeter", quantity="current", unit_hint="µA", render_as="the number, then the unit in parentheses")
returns 110 (µA)
